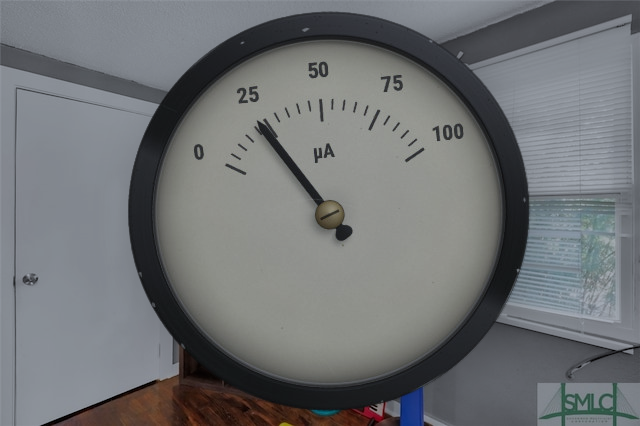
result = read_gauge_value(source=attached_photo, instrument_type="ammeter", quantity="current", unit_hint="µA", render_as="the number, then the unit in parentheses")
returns 22.5 (µA)
